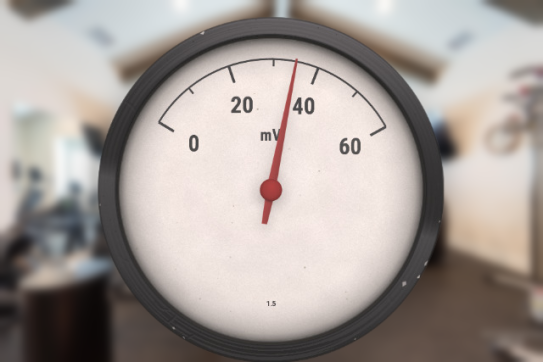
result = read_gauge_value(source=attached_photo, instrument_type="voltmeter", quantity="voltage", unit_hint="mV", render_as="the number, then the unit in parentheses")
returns 35 (mV)
